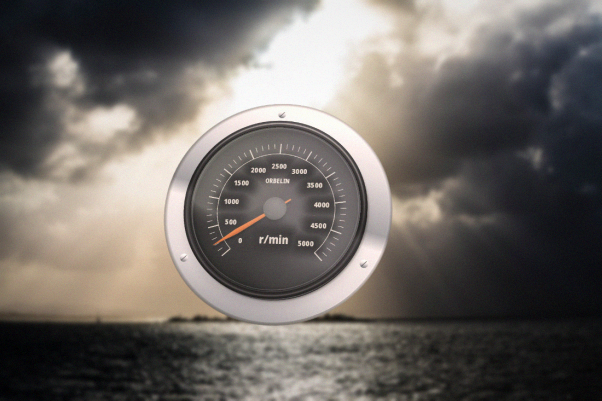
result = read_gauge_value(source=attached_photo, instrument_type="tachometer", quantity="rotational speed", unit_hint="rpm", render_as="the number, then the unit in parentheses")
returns 200 (rpm)
